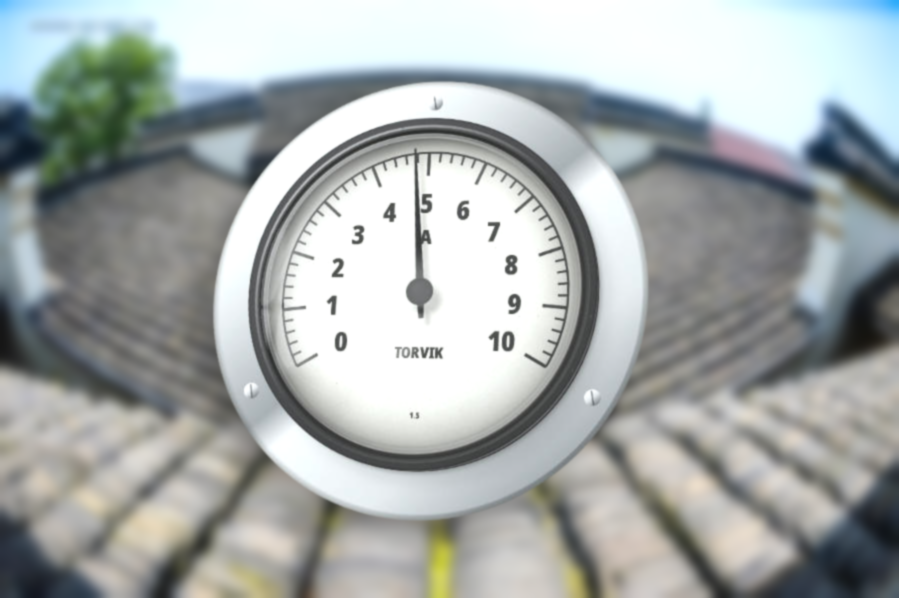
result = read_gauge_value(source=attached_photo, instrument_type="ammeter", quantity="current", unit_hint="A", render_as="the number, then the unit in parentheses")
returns 4.8 (A)
